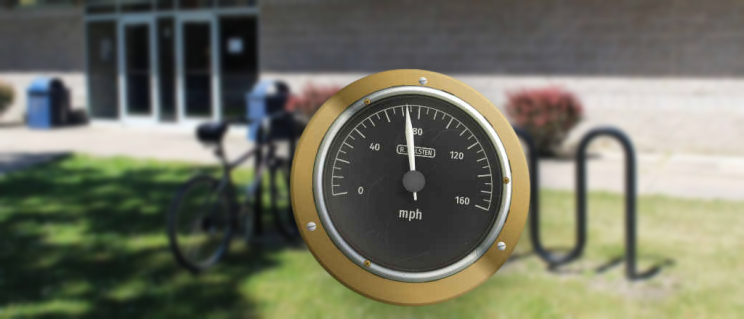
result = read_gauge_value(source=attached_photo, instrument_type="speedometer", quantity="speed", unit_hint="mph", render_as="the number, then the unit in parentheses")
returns 72.5 (mph)
